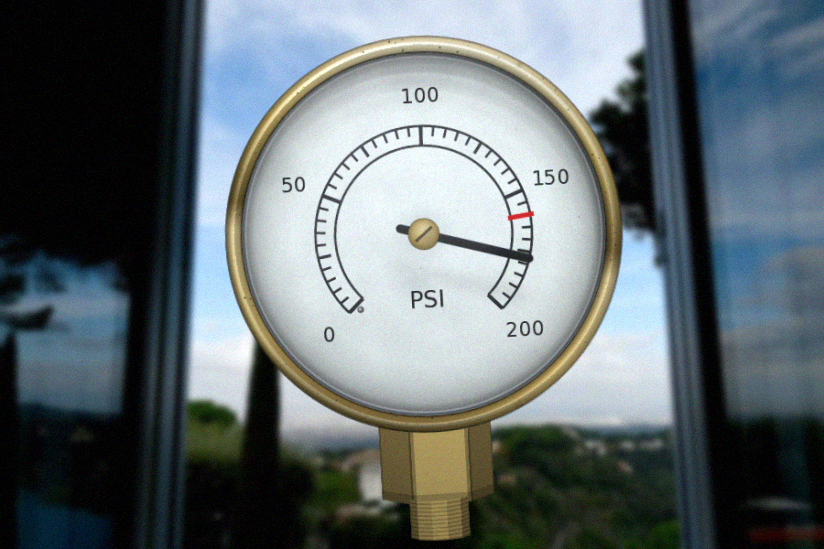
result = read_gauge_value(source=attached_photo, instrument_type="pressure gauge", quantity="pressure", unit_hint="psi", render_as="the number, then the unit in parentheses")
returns 177.5 (psi)
